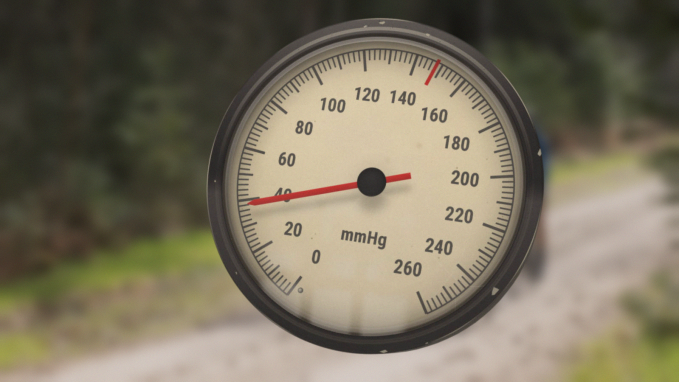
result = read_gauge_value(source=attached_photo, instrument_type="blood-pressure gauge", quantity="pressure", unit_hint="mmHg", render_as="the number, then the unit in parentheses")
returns 38 (mmHg)
